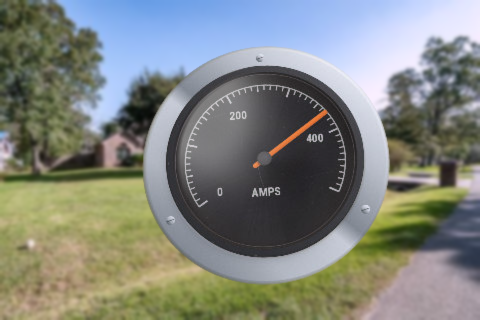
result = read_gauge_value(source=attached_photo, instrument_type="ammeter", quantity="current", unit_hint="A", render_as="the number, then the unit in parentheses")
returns 370 (A)
